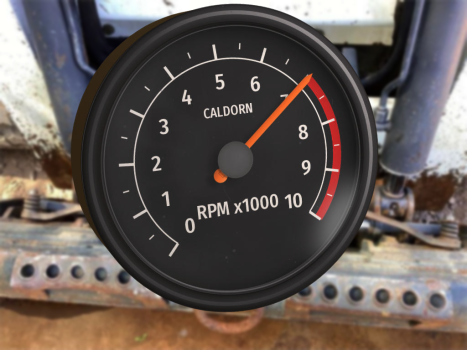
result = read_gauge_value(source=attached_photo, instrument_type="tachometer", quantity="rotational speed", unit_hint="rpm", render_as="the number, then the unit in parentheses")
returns 7000 (rpm)
